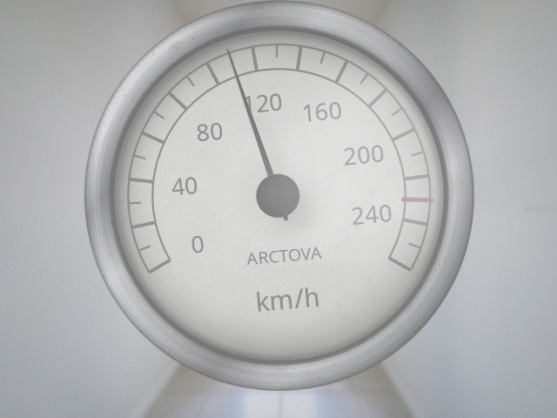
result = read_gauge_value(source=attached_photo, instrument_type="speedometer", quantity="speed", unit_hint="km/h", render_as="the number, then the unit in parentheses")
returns 110 (km/h)
